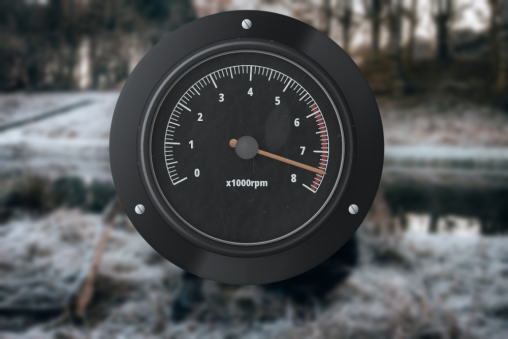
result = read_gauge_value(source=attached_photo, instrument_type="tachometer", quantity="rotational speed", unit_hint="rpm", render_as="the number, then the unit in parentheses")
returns 7500 (rpm)
